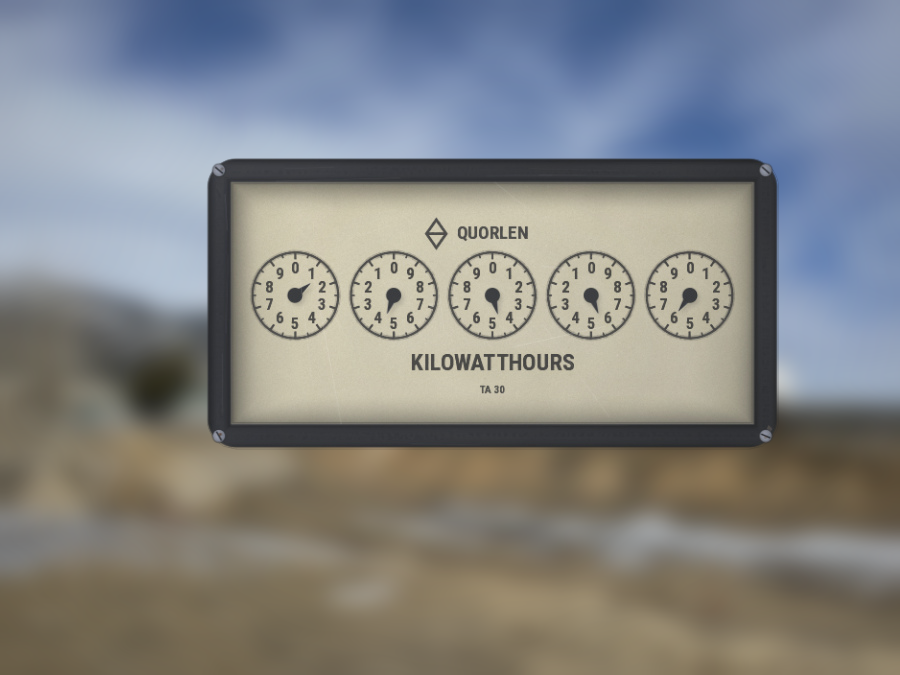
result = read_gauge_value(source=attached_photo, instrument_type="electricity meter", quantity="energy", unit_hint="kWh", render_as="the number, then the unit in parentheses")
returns 14456 (kWh)
